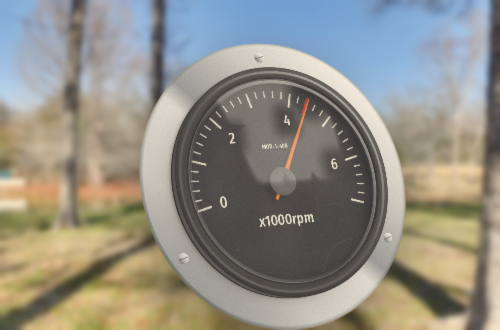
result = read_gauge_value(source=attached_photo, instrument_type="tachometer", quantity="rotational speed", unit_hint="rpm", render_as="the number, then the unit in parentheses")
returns 4400 (rpm)
